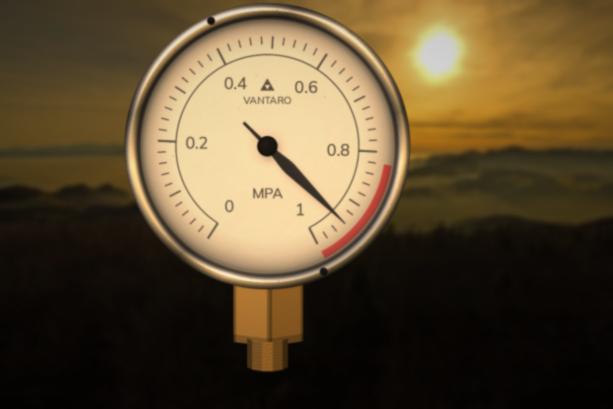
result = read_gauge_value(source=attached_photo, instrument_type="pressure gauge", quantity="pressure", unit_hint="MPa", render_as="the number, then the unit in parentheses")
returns 0.94 (MPa)
